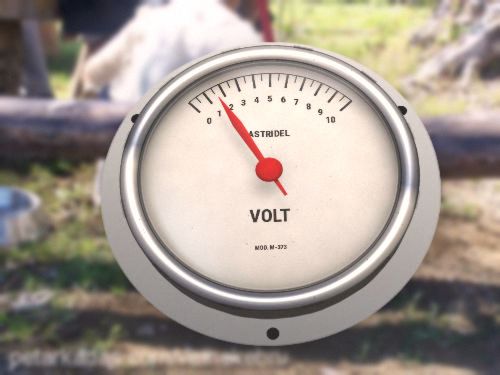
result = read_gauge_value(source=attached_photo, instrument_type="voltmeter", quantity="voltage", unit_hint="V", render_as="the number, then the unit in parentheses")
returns 1.5 (V)
